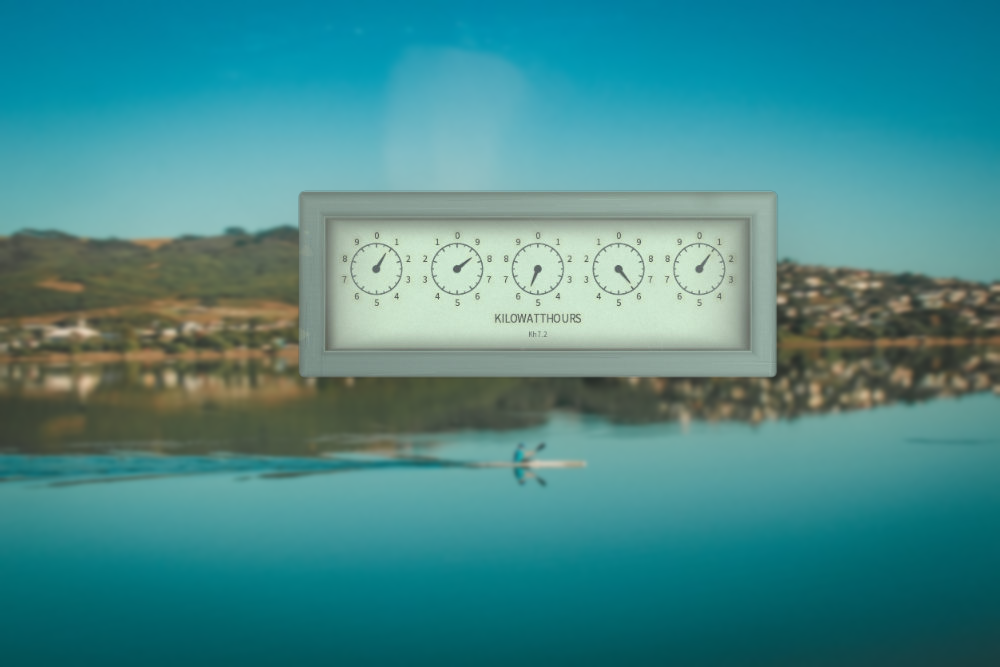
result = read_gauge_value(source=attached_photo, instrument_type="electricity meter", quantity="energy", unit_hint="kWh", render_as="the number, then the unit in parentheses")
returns 8561 (kWh)
